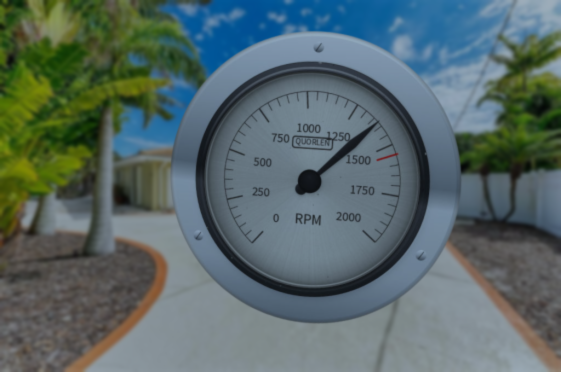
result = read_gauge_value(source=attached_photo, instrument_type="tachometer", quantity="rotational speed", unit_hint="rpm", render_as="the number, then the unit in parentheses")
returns 1375 (rpm)
